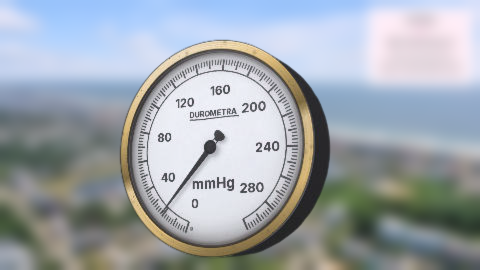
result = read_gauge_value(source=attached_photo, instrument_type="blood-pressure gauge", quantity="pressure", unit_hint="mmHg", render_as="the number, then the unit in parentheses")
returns 20 (mmHg)
